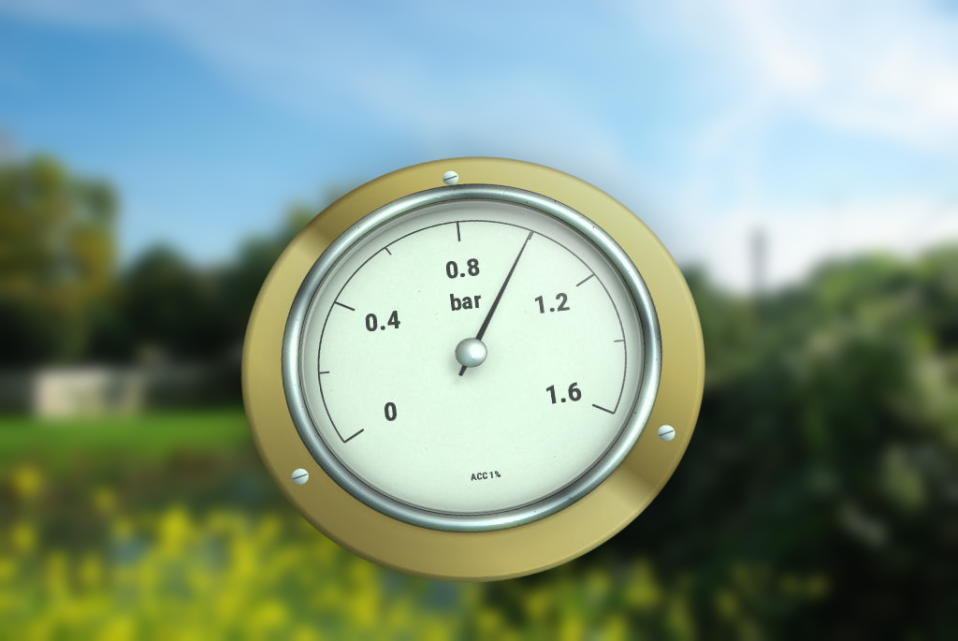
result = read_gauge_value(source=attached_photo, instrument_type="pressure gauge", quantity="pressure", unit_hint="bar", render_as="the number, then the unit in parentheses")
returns 1 (bar)
